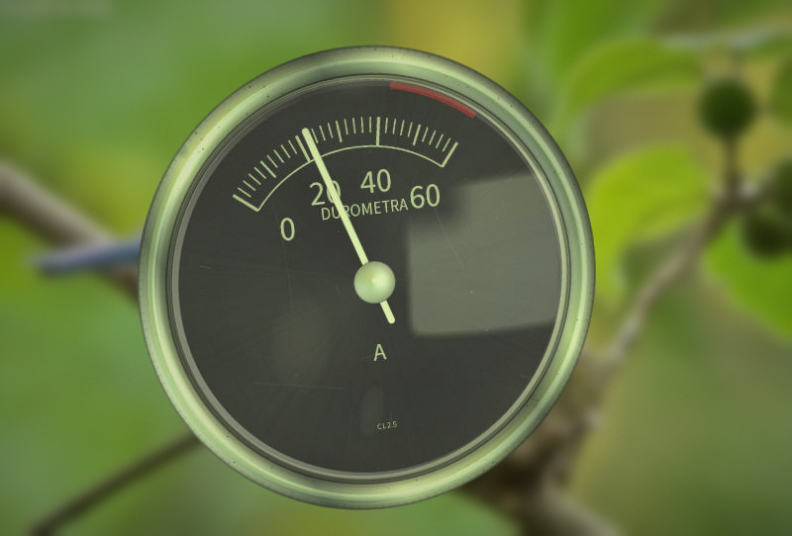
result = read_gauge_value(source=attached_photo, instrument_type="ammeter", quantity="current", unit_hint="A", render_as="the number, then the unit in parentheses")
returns 22 (A)
